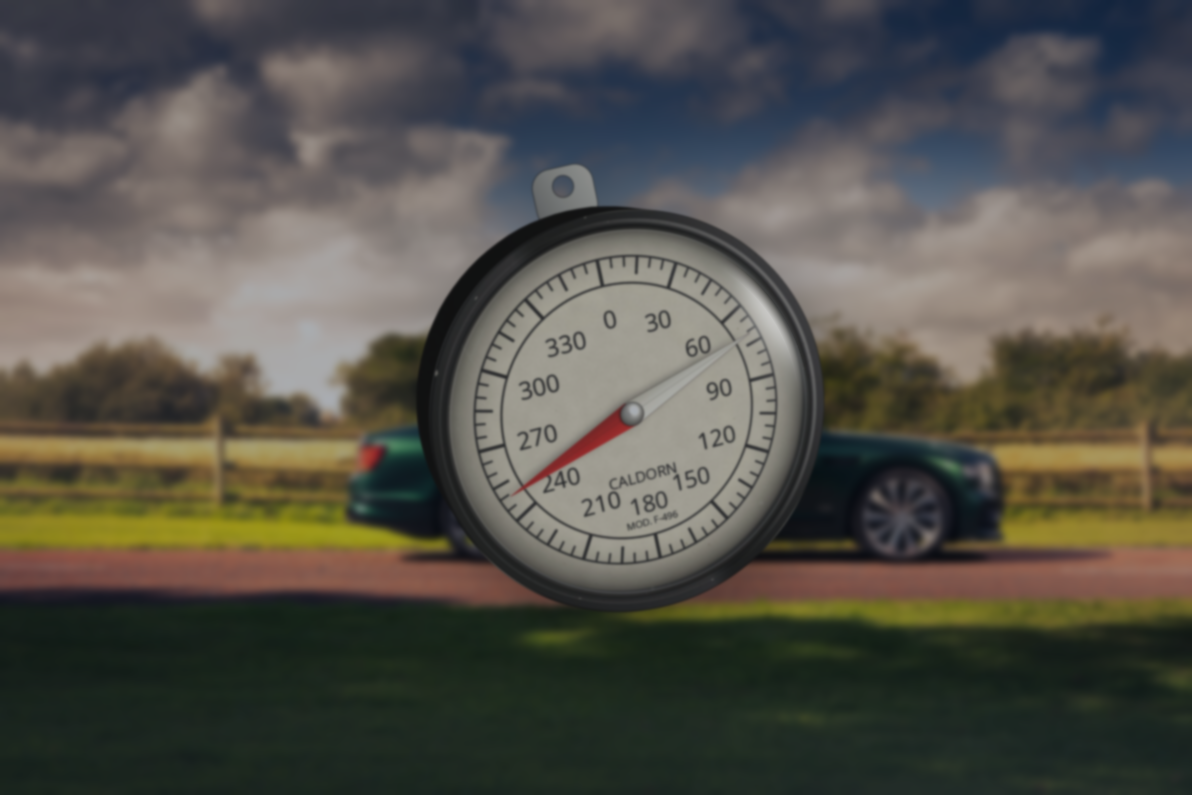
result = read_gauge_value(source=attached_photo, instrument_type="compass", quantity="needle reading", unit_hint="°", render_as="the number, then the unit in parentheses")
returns 250 (°)
